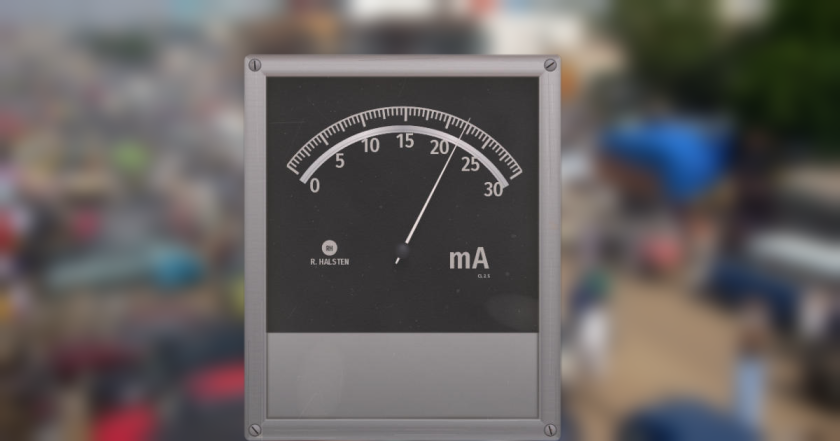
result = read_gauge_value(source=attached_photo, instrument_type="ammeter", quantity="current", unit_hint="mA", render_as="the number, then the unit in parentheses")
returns 22 (mA)
